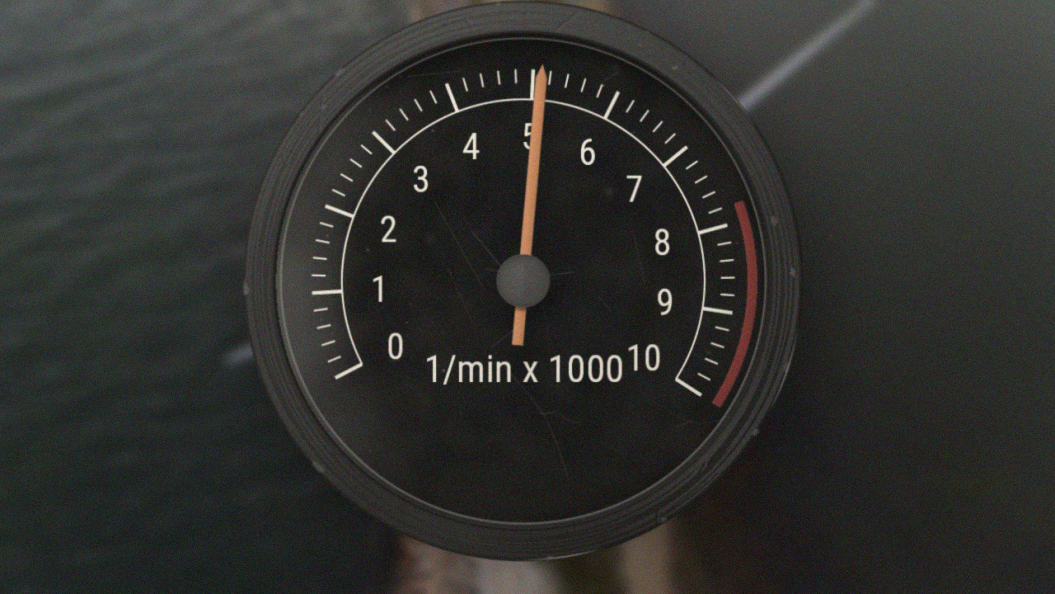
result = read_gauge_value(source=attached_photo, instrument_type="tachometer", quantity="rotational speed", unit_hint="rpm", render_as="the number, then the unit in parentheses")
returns 5100 (rpm)
